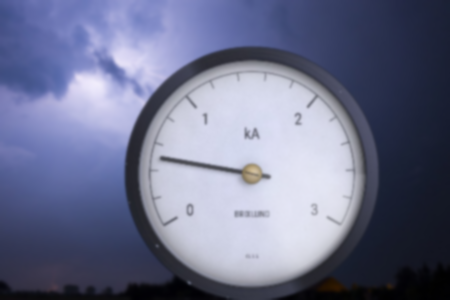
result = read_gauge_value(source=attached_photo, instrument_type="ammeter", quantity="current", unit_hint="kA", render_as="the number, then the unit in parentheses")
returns 0.5 (kA)
